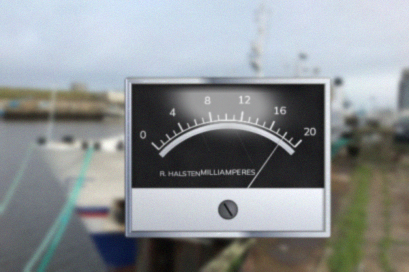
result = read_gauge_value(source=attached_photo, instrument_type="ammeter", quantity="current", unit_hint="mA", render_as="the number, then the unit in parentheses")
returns 18 (mA)
